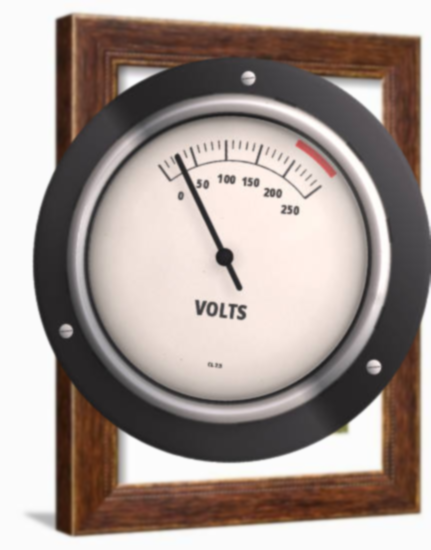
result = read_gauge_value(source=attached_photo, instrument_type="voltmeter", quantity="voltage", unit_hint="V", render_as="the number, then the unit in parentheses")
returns 30 (V)
